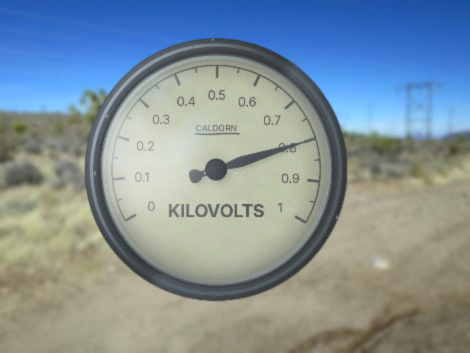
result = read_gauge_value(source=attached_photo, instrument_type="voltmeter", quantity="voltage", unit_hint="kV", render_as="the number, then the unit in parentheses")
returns 0.8 (kV)
